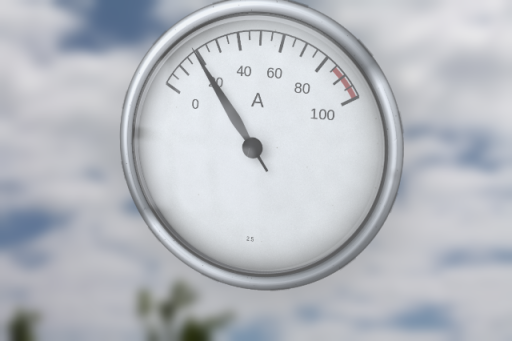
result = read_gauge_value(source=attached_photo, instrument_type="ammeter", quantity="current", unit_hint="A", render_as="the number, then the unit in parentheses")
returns 20 (A)
